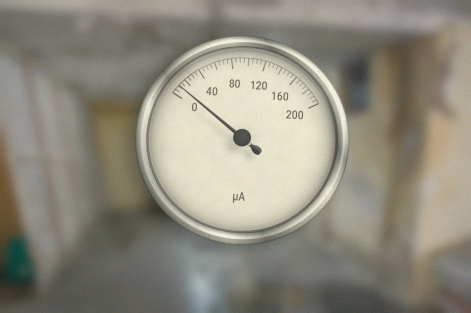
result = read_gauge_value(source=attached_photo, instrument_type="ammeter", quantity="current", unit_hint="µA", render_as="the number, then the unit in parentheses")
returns 10 (µA)
